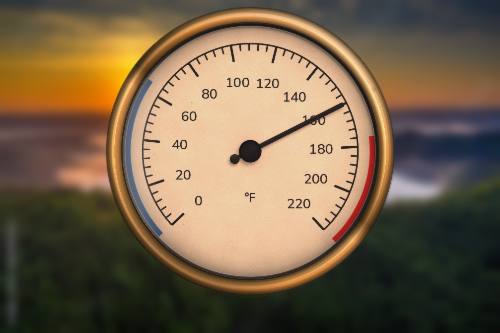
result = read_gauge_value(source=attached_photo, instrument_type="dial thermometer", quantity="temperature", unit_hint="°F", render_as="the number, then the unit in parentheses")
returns 160 (°F)
